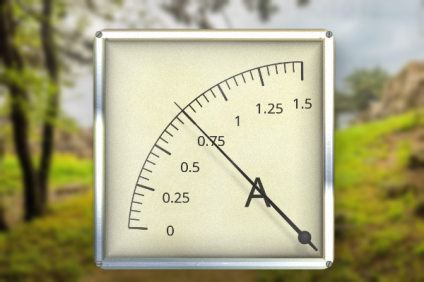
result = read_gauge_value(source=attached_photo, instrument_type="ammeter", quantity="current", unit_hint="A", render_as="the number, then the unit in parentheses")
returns 0.75 (A)
